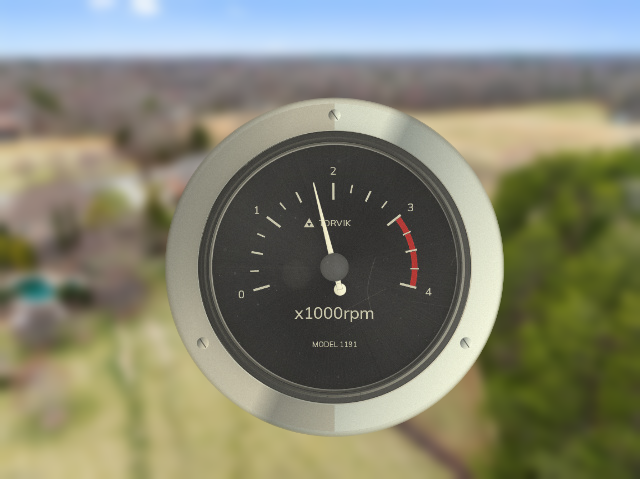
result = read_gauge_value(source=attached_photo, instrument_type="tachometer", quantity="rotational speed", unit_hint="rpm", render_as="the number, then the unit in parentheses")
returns 1750 (rpm)
